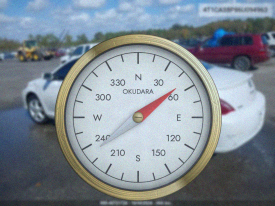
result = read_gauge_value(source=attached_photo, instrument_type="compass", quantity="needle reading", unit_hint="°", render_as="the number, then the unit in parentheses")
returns 52.5 (°)
